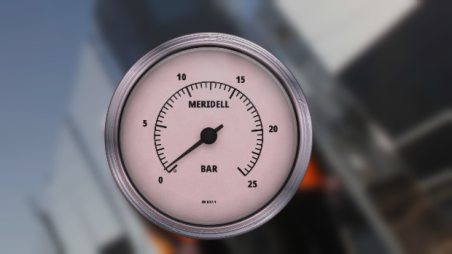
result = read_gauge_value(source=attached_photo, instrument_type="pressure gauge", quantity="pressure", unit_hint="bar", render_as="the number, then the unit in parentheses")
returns 0.5 (bar)
